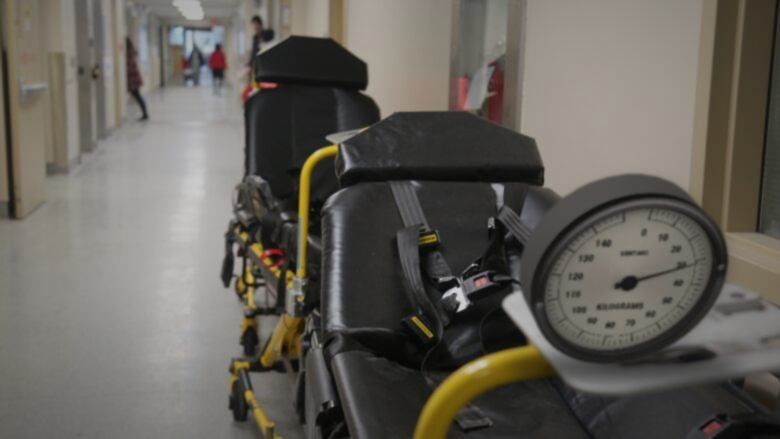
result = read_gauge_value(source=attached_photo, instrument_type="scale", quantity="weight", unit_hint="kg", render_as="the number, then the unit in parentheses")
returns 30 (kg)
